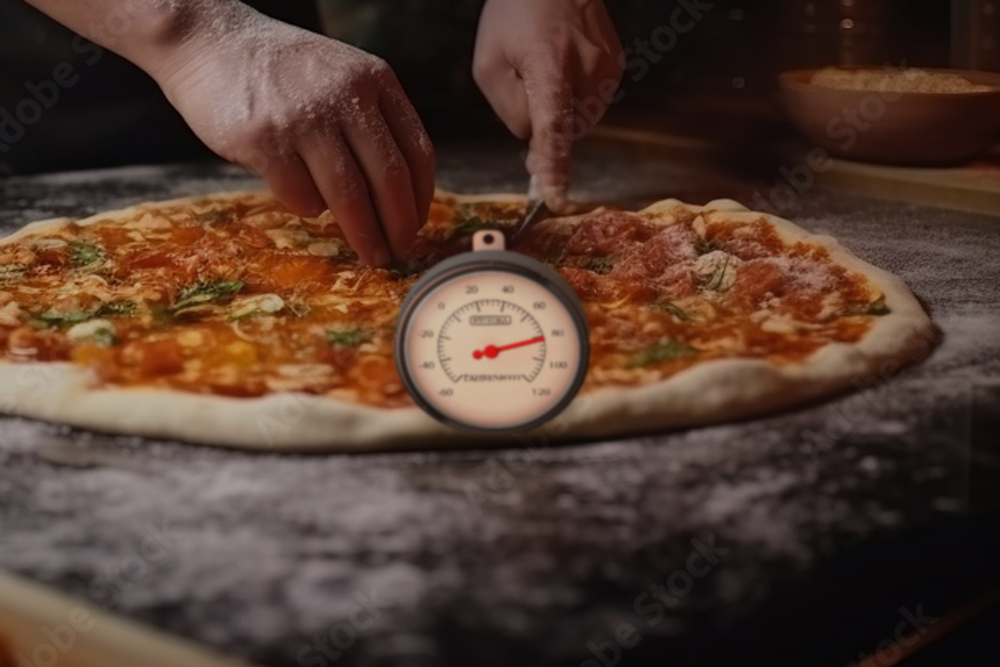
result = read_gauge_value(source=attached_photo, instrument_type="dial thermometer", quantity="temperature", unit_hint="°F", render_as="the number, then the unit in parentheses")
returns 80 (°F)
